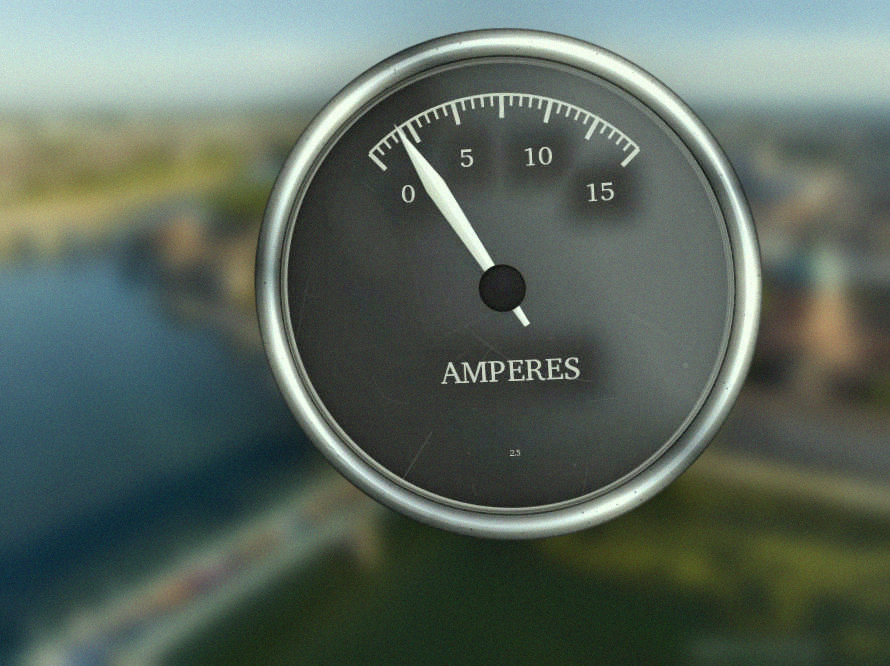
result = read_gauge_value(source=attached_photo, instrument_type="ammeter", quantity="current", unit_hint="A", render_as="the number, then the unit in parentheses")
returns 2 (A)
